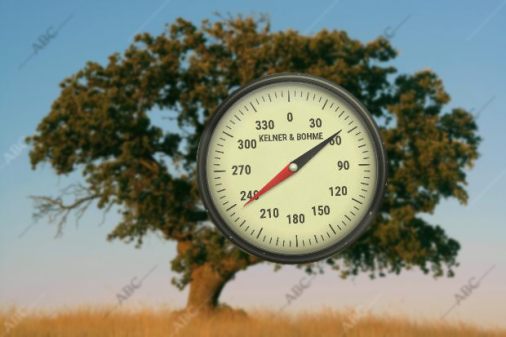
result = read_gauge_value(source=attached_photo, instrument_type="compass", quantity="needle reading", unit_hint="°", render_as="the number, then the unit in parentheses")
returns 235 (°)
